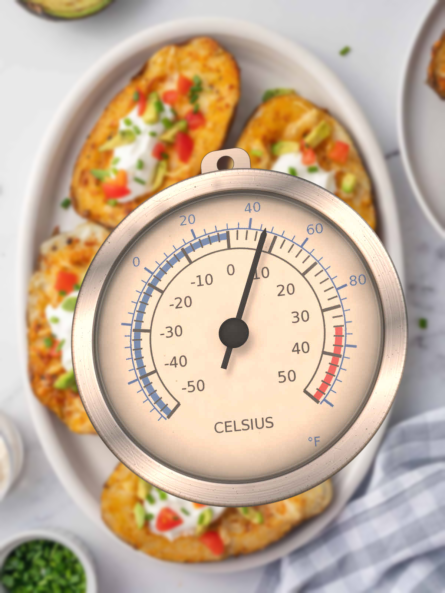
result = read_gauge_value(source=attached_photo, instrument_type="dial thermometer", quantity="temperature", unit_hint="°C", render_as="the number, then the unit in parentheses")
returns 8 (°C)
